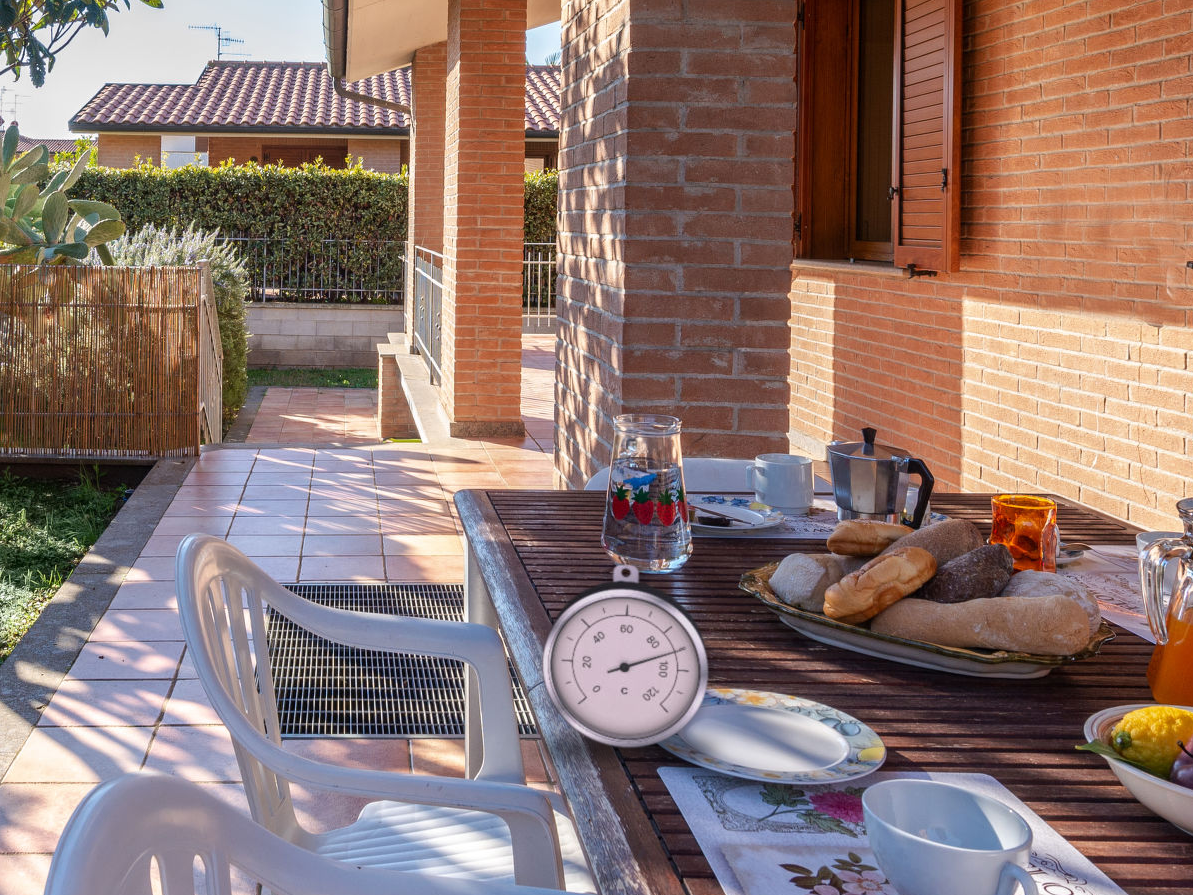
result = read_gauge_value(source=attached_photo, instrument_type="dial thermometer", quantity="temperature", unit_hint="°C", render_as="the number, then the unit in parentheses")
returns 90 (°C)
